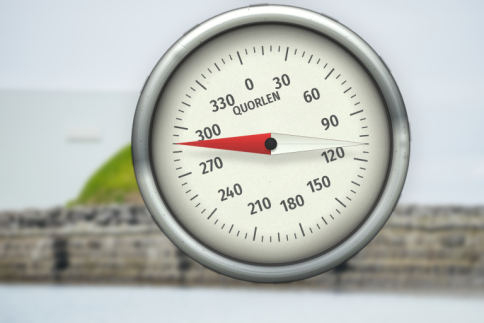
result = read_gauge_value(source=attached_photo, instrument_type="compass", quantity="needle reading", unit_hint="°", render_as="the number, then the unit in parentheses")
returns 290 (°)
